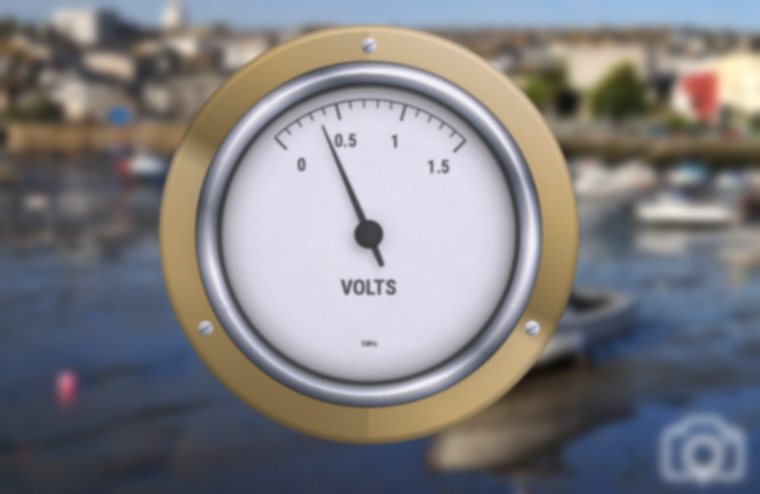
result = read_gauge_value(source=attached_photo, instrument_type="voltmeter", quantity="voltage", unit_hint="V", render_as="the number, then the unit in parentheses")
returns 0.35 (V)
